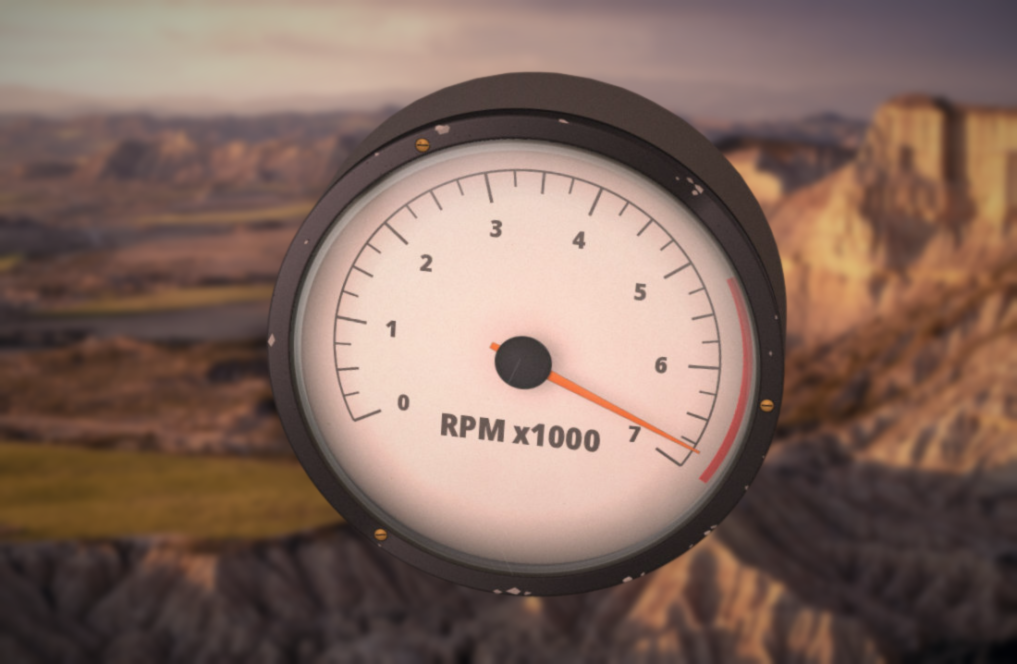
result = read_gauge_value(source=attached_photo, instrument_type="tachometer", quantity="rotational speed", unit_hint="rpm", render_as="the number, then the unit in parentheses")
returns 6750 (rpm)
